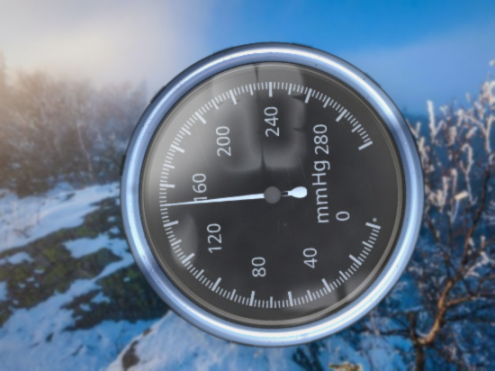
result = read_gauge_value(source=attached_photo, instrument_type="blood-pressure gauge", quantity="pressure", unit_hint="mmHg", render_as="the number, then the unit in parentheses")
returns 150 (mmHg)
